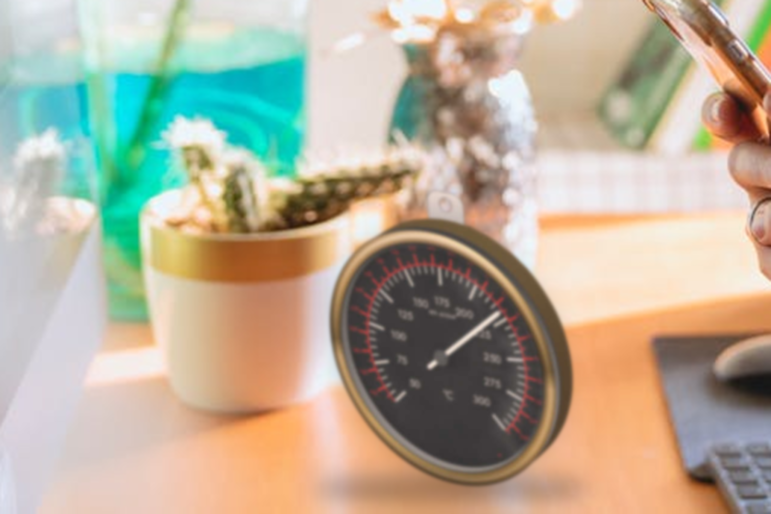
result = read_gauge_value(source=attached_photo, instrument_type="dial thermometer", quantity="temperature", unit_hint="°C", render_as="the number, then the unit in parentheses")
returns 220 (°C)
